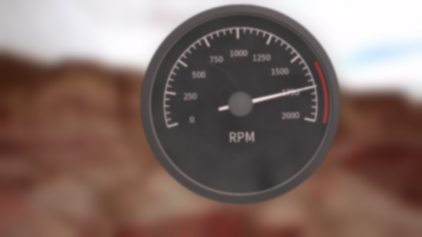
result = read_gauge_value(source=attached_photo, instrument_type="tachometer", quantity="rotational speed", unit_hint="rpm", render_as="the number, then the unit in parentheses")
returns 1750 (rpm)
